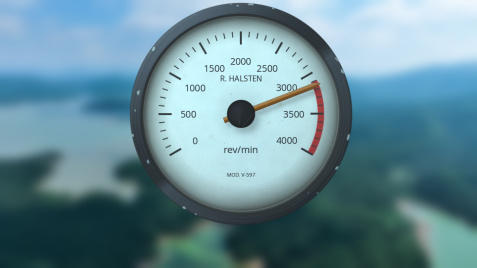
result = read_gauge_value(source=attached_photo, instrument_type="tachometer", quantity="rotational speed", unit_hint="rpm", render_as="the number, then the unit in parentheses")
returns 3150 (rpm)
